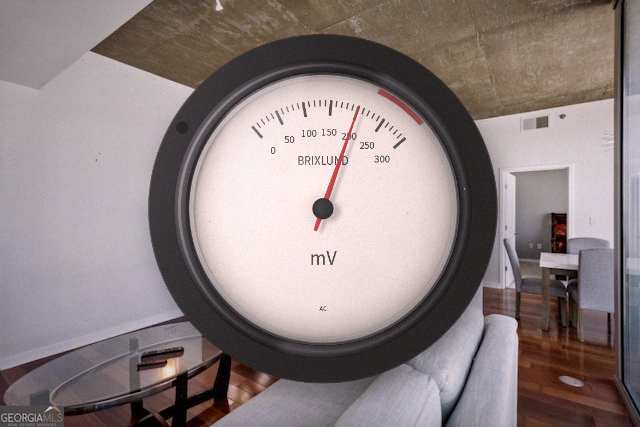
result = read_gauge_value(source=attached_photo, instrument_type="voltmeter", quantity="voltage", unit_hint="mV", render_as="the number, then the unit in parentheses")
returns 200 (mV)
